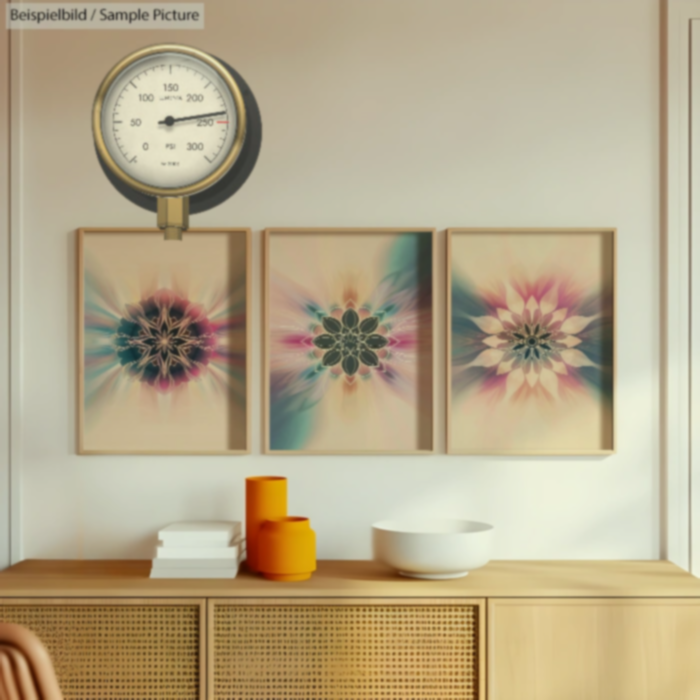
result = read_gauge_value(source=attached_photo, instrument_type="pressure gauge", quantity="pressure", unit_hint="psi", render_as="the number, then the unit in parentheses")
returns 240 (psi)
